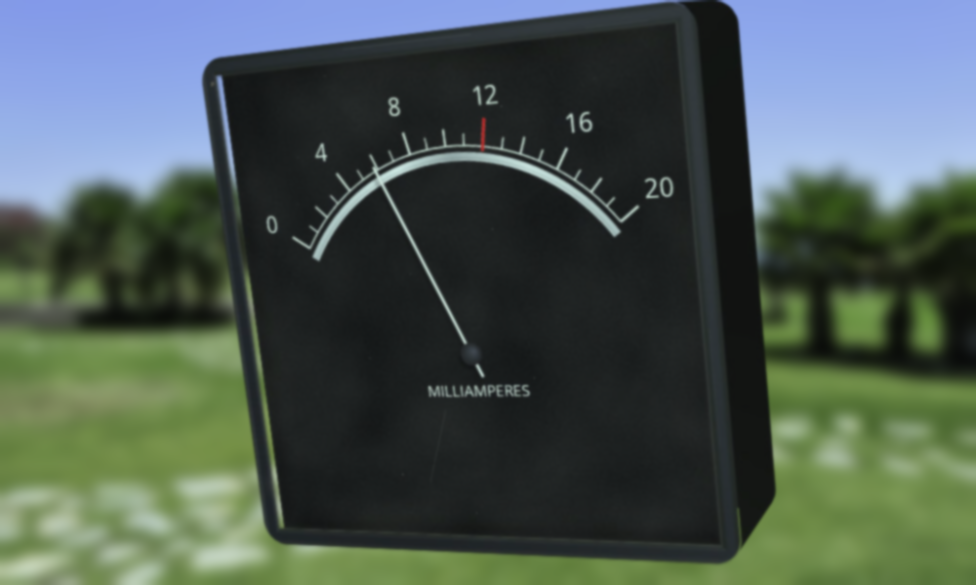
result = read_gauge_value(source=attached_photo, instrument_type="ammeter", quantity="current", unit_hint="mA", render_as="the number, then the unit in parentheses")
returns 6 (mA)
